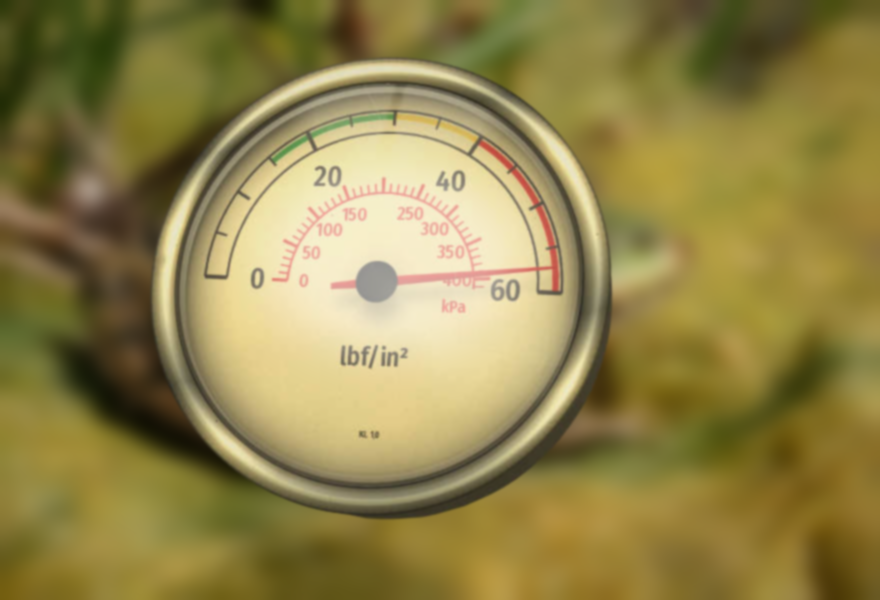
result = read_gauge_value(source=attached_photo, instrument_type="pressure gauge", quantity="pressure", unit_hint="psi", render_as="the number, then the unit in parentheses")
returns 57.5 (psi)
